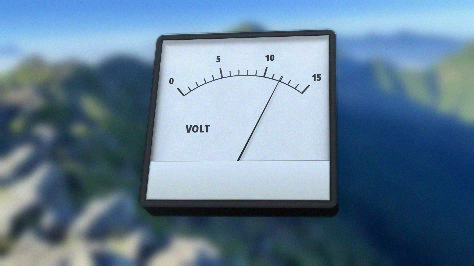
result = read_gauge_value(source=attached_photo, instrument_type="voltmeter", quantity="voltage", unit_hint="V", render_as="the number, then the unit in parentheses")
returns 12 (V)
